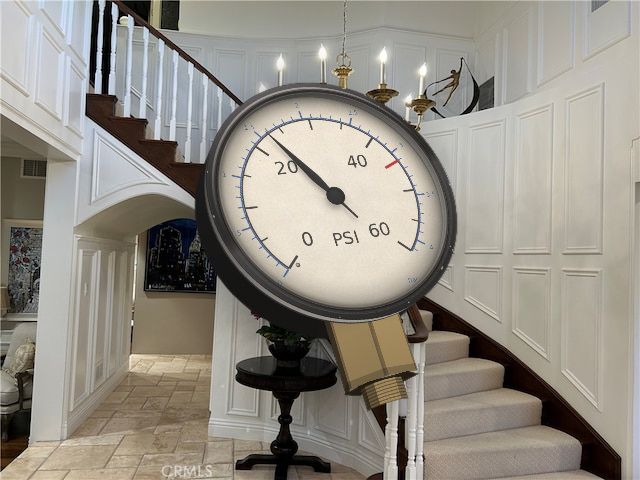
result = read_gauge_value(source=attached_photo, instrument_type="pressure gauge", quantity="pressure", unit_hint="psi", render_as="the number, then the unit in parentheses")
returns 22.5 (psi)
